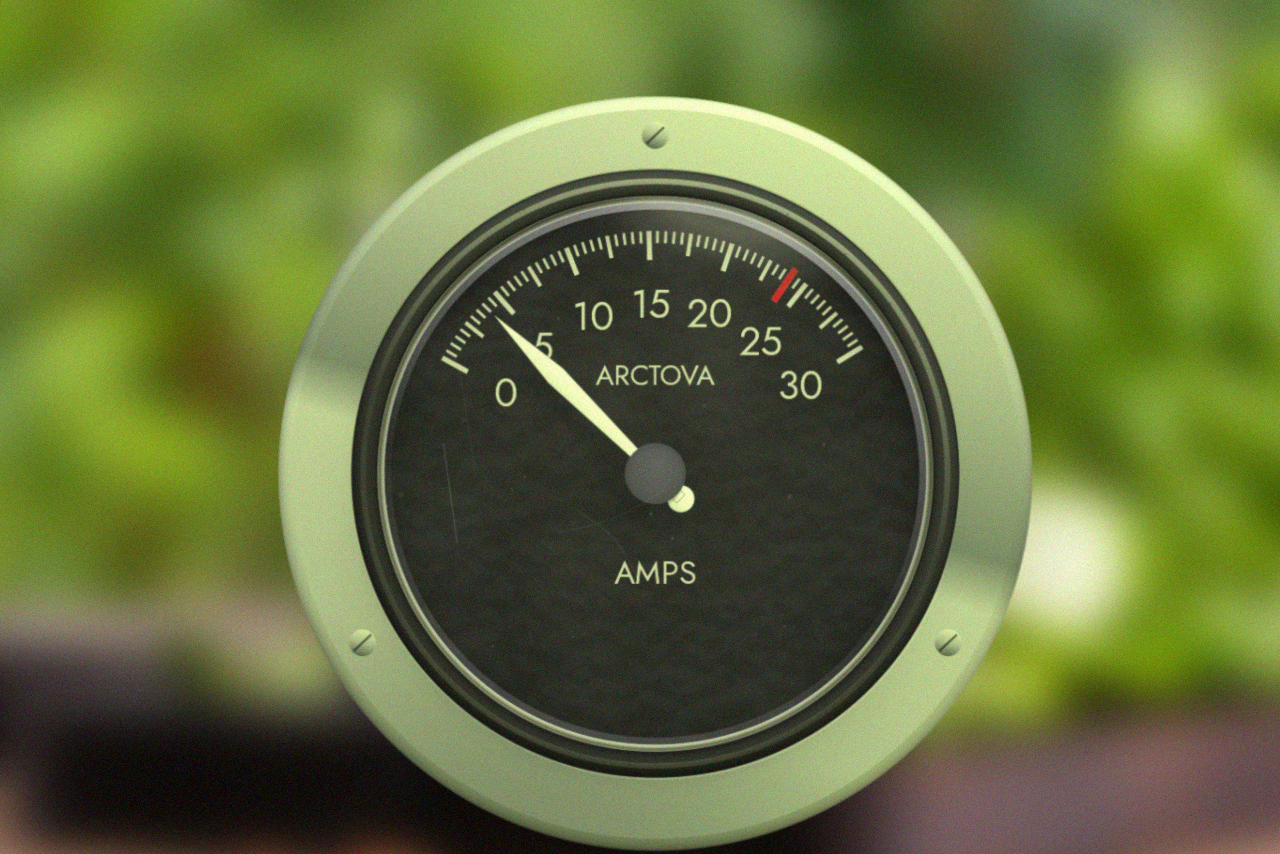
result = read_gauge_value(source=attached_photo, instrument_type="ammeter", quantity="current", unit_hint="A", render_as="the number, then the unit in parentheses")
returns 4 (A)
